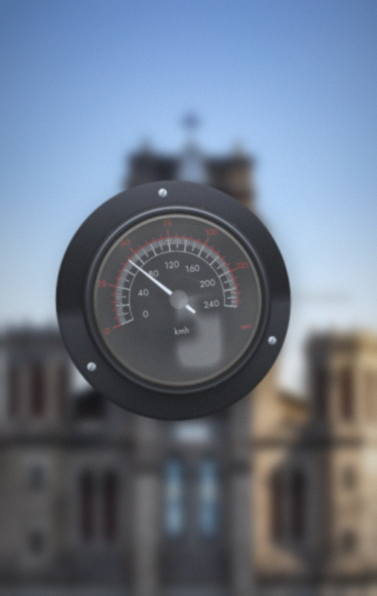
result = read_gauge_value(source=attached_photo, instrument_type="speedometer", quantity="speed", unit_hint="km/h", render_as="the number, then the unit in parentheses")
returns 70 (km/h)
